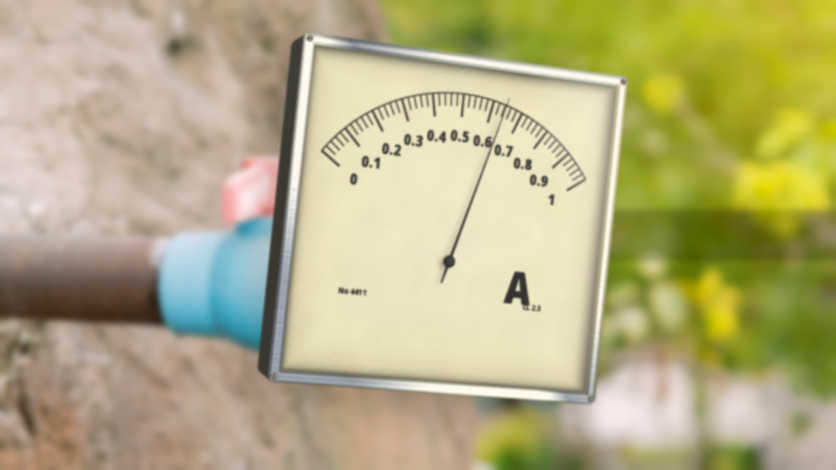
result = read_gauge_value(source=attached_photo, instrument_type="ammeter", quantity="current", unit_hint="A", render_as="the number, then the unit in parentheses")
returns 0.64 (A)
